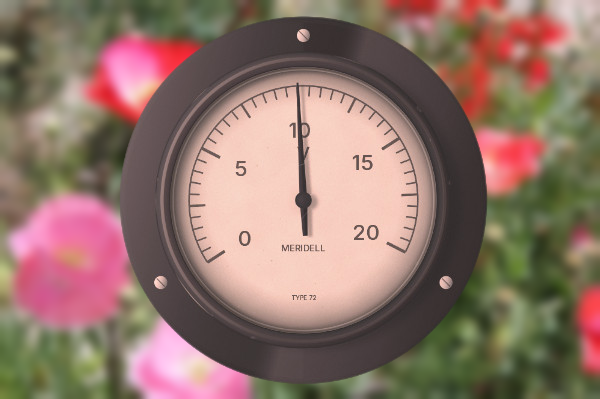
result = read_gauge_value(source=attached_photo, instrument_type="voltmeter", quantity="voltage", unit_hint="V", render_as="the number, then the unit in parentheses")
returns 10 (V)
